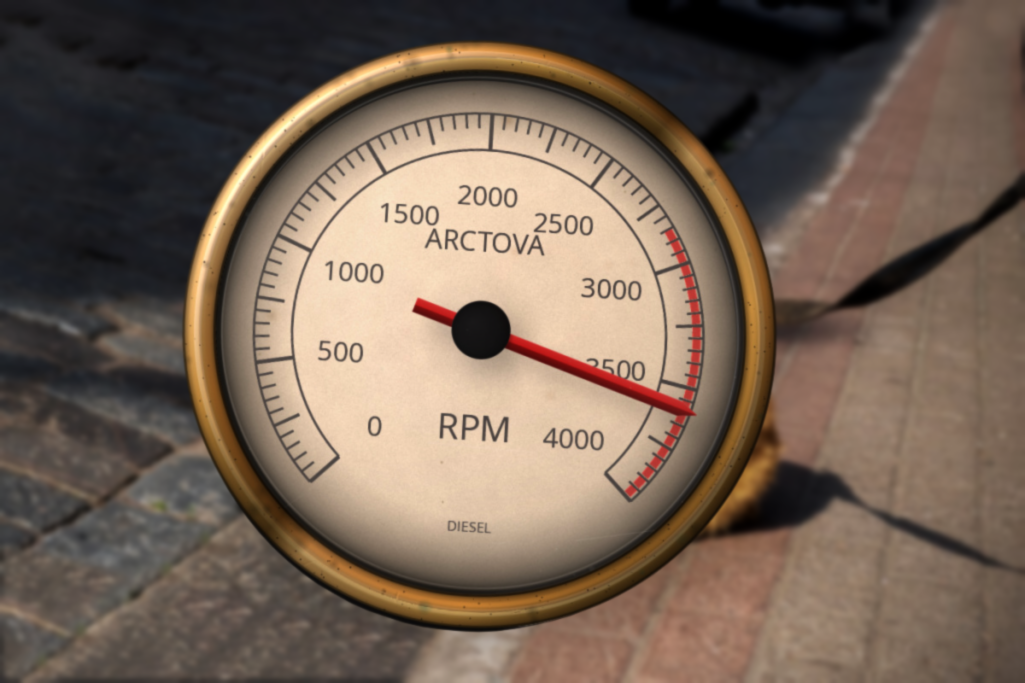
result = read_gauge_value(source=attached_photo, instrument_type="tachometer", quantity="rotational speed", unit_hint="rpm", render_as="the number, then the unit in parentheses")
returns 3600 (rpm)
